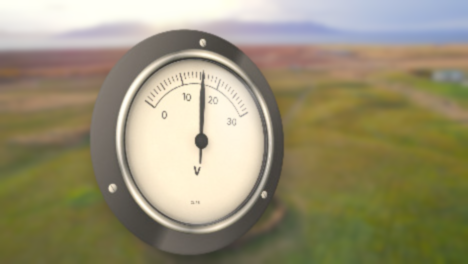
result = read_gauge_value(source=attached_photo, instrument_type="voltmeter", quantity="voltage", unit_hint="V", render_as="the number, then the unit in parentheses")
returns 15 (V)
